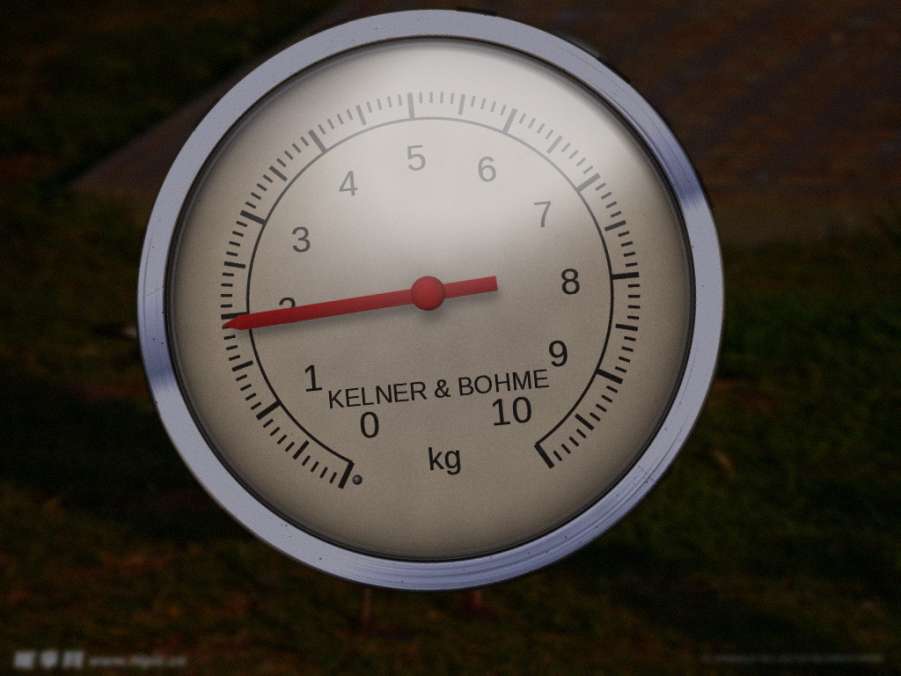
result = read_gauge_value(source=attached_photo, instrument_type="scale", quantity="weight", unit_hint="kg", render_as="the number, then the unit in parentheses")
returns 1.9 (kg)
